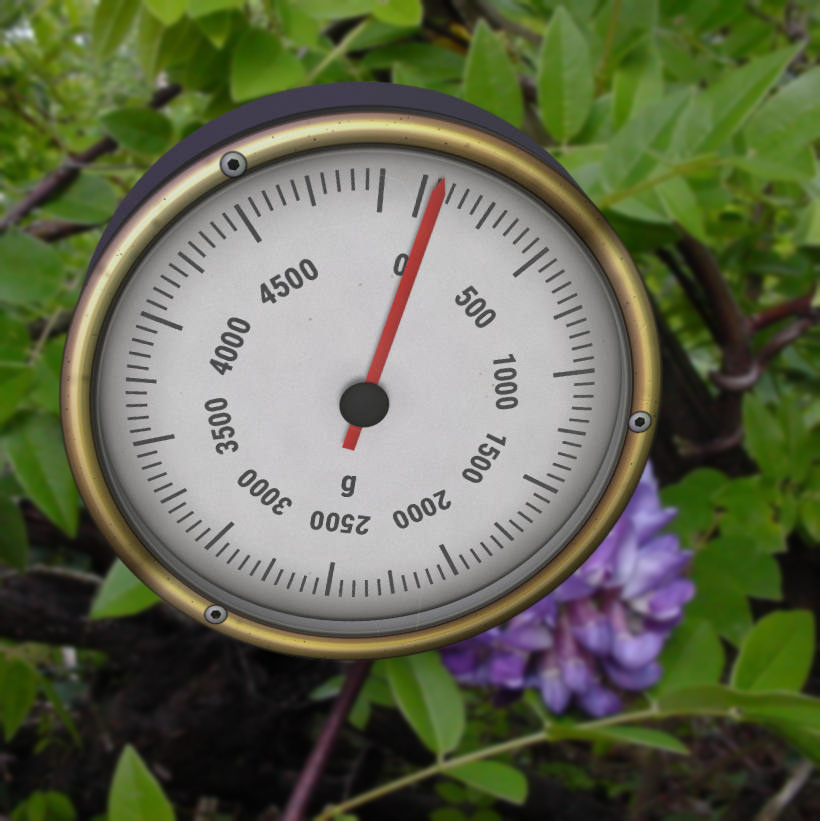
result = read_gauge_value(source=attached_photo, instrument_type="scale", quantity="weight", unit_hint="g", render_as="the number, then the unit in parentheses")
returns 50 (g)
